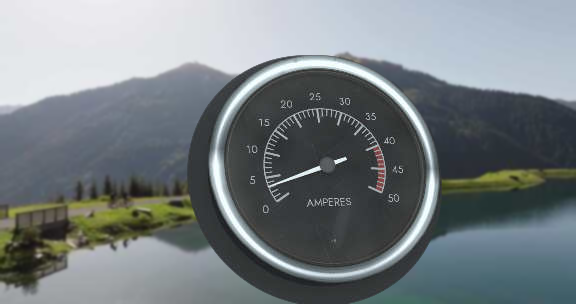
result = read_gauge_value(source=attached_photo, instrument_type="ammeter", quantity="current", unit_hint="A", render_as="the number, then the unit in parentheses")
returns 3 (A)
